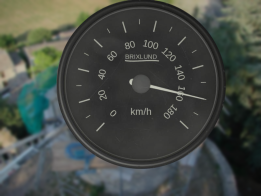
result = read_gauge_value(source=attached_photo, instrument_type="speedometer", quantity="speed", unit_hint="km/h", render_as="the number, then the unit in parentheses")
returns 160 (km/h)
